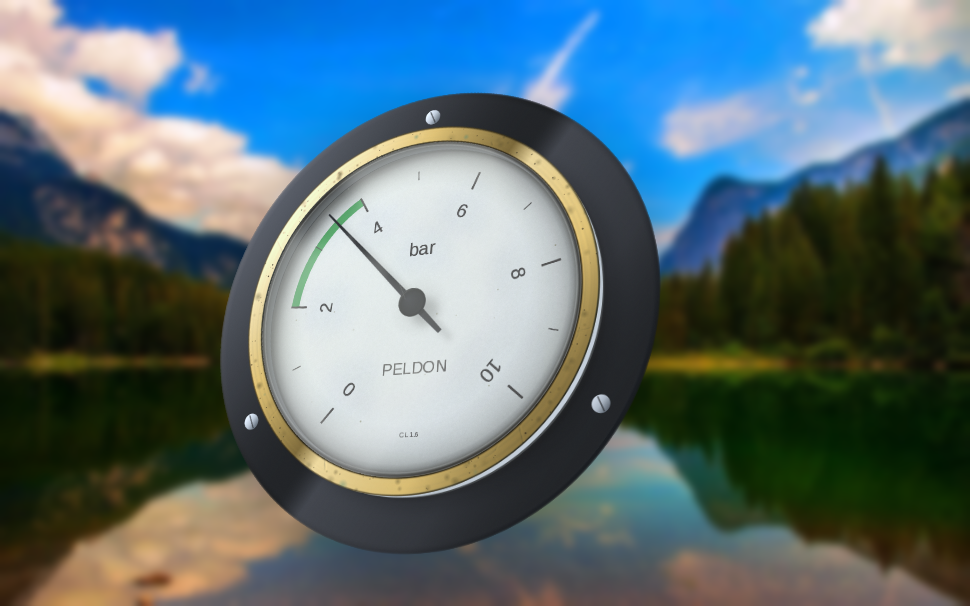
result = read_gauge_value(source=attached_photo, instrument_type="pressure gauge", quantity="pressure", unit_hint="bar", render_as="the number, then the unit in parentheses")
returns 3.5 (bar)
